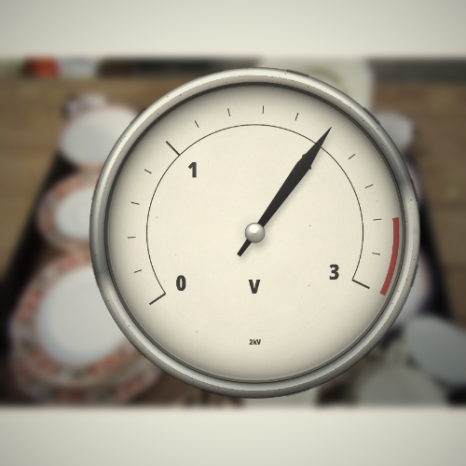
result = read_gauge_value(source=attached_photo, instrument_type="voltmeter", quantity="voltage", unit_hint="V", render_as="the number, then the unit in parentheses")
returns 2 (V)
